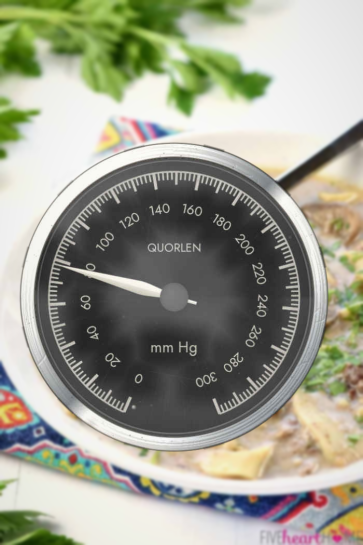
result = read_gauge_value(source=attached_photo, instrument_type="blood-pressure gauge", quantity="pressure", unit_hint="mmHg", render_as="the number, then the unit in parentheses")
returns 78 (mmHg)
